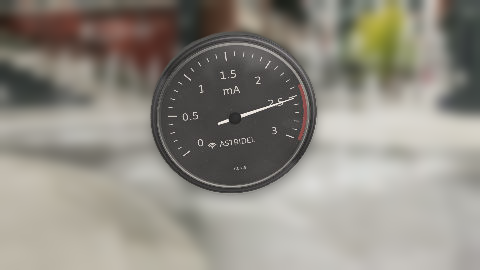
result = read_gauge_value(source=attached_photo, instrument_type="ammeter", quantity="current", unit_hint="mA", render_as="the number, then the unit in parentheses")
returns 2.5 (mA)
